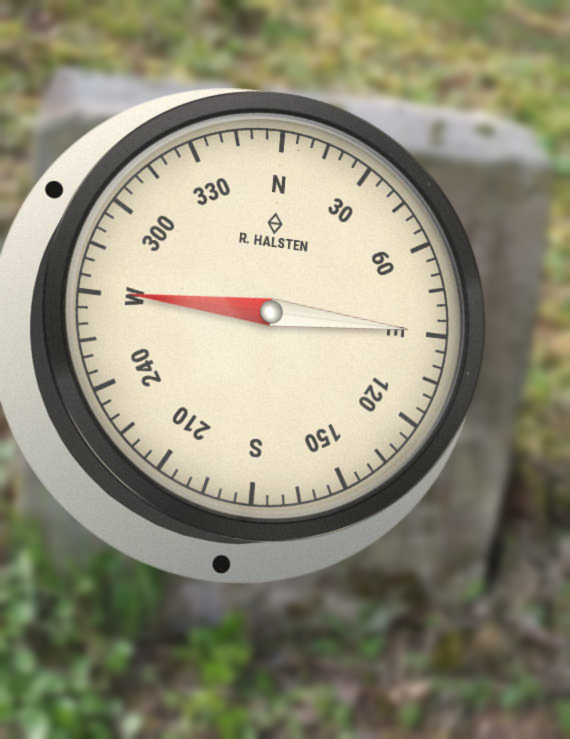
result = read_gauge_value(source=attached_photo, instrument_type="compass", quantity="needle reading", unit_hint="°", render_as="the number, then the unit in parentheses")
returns 270 (°)
